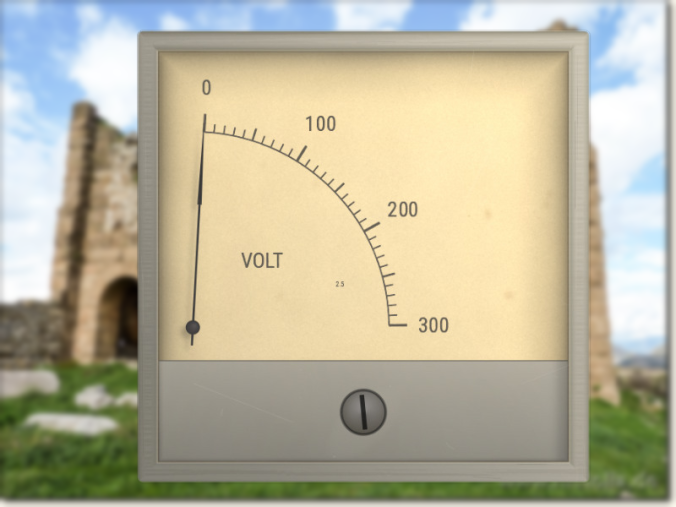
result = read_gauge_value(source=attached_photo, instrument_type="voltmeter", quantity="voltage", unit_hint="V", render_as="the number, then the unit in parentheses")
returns 0 (V)
